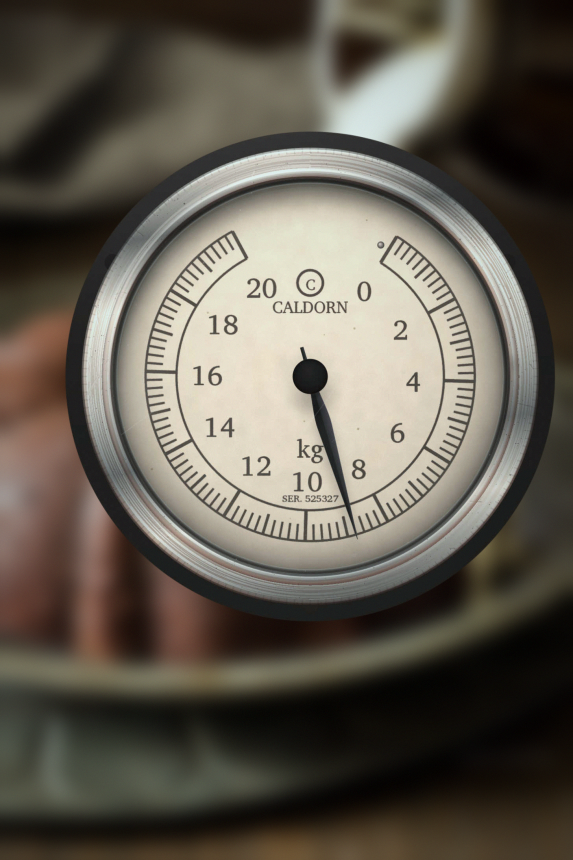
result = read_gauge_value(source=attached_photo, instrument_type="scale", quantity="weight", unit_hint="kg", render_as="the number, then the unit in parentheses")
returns 8.8 (kg)
